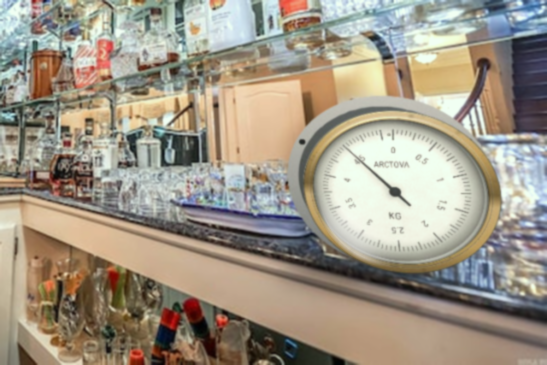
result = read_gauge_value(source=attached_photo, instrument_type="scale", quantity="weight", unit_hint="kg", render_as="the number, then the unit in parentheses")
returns 4.5 (kg)
